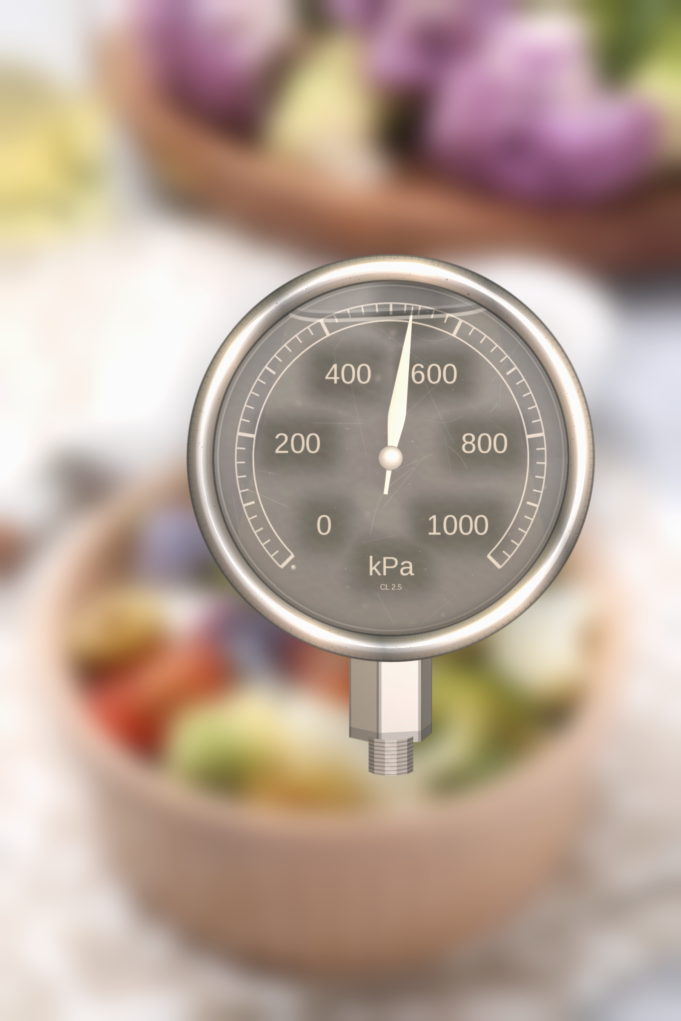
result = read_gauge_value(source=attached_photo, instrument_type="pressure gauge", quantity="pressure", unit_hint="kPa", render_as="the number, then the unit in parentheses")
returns 530 (kPa)
